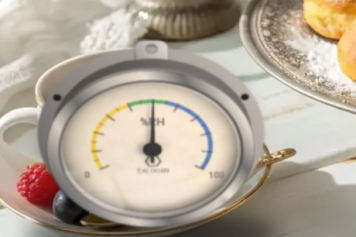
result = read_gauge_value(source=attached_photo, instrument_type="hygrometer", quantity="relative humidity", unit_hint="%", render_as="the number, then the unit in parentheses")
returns 50 (%)
